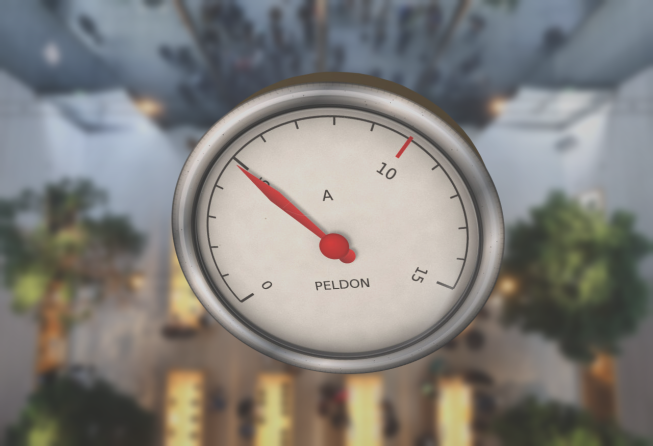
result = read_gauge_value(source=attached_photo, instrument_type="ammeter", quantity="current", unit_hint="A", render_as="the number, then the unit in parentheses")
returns 5 (A)
